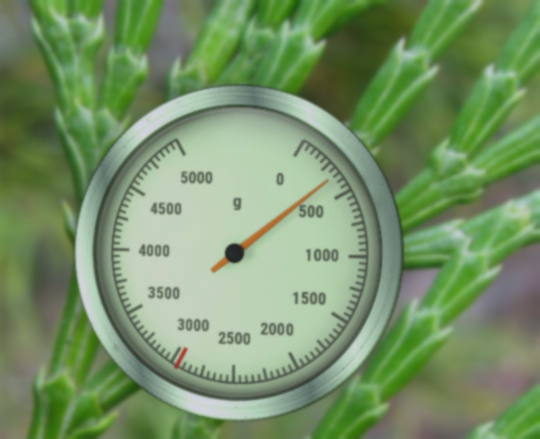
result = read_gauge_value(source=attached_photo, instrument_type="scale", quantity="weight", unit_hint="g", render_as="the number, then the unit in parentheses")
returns 350 (g)
